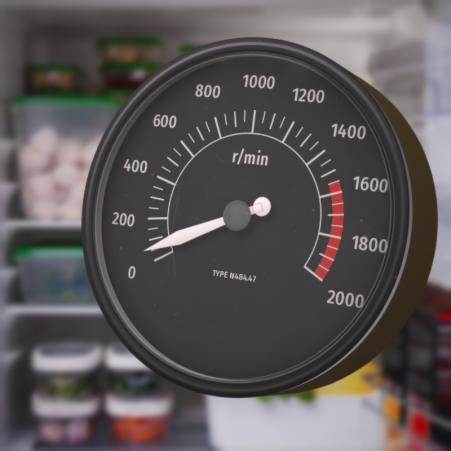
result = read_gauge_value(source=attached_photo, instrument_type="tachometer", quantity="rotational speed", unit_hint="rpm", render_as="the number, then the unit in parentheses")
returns 50 (rpm)
